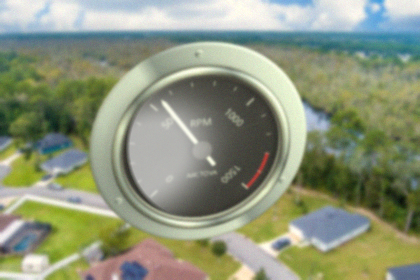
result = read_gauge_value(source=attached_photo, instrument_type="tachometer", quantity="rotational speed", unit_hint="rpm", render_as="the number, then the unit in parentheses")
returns 550 (rpm)
